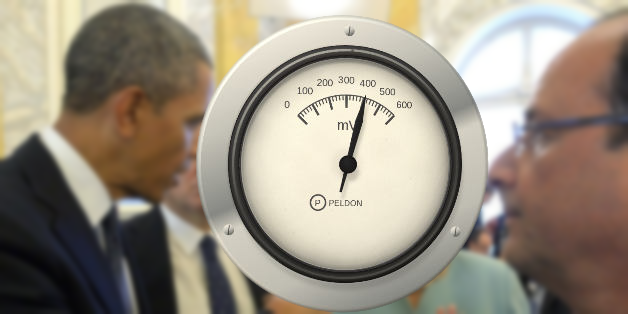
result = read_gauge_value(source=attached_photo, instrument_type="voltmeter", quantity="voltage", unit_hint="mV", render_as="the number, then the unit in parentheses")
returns 400 (mV)
